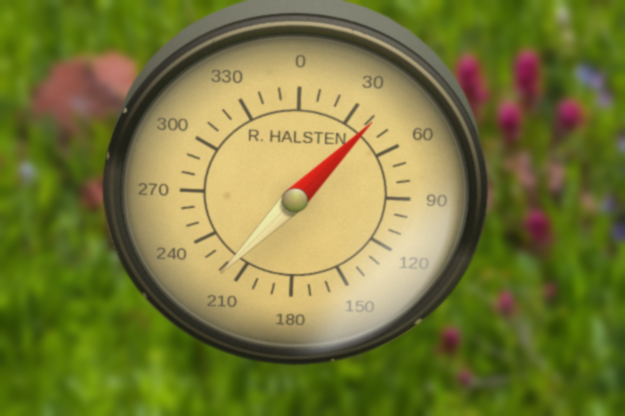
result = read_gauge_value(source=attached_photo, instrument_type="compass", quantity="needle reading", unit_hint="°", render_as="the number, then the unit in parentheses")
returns 40 (°)
